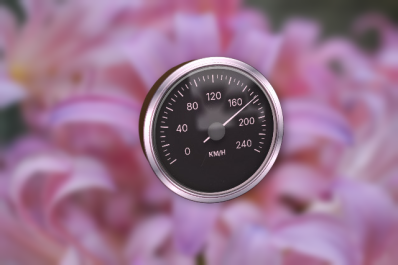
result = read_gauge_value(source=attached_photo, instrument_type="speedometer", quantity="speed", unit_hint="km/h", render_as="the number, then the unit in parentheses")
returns 175 (km/h)
